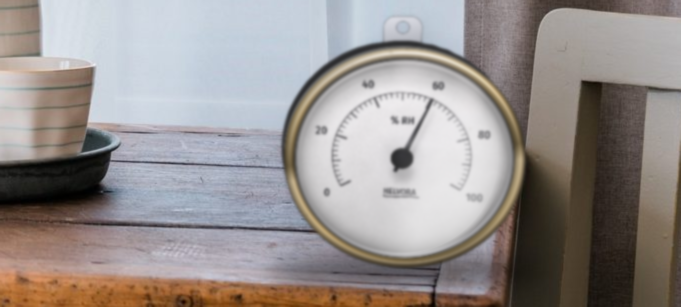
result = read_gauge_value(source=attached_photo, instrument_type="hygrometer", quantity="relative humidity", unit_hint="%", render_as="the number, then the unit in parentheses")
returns 60 (%)
